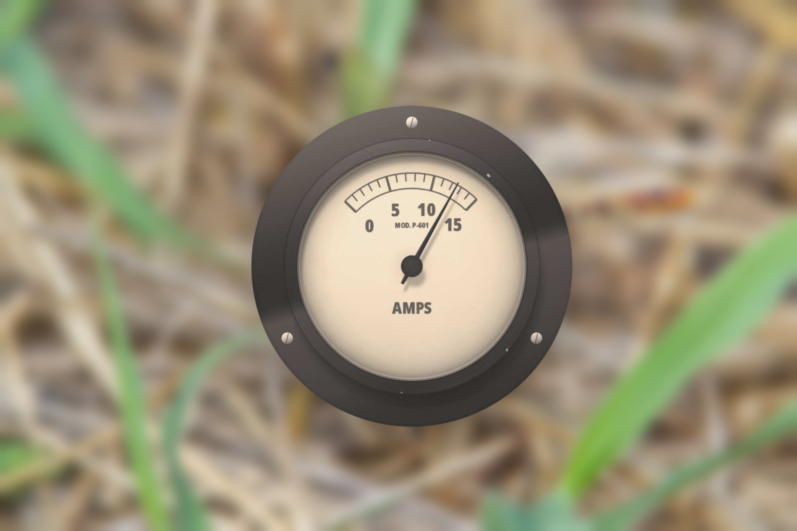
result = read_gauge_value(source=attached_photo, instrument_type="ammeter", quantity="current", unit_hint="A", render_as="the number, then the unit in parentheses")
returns 12.5 (A)
